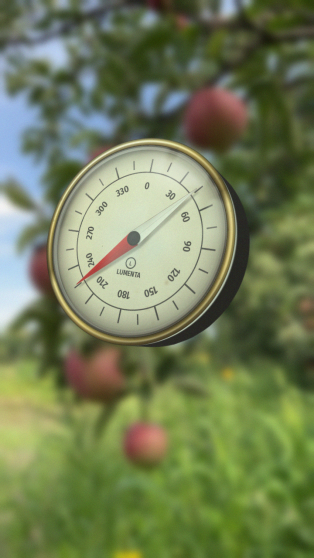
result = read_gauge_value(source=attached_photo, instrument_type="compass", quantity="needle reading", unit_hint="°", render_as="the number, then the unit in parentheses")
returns 225 (°)
